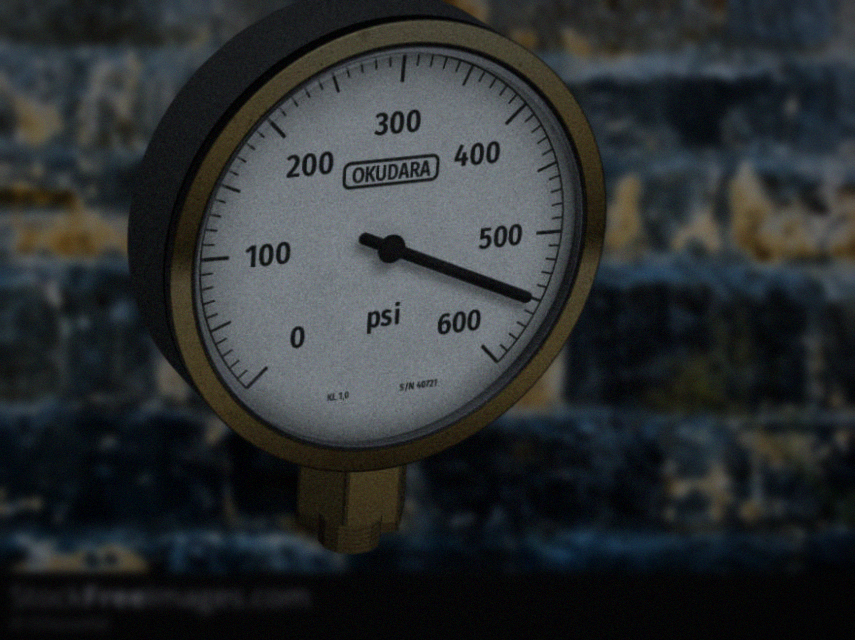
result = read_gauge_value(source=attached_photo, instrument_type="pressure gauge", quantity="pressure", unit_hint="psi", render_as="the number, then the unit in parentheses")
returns 550 (psi)
